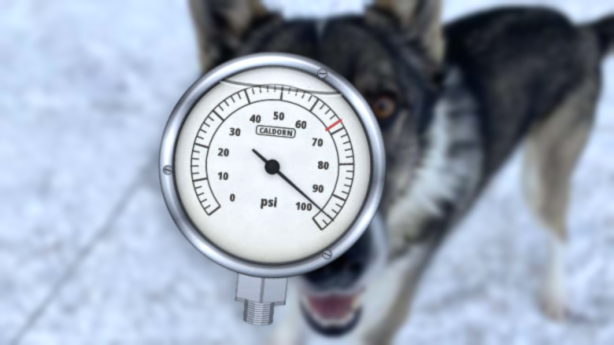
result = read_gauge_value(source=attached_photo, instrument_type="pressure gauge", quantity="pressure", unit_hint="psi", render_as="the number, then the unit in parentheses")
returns 96 (psi)
